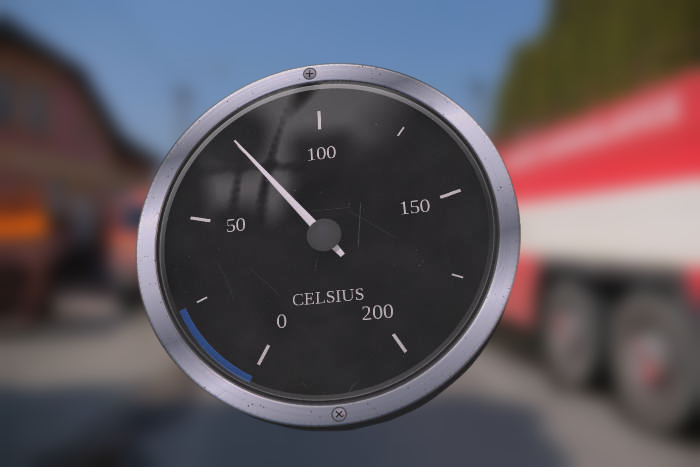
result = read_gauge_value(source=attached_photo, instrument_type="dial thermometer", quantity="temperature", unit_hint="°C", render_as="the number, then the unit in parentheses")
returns 75 (°C)
